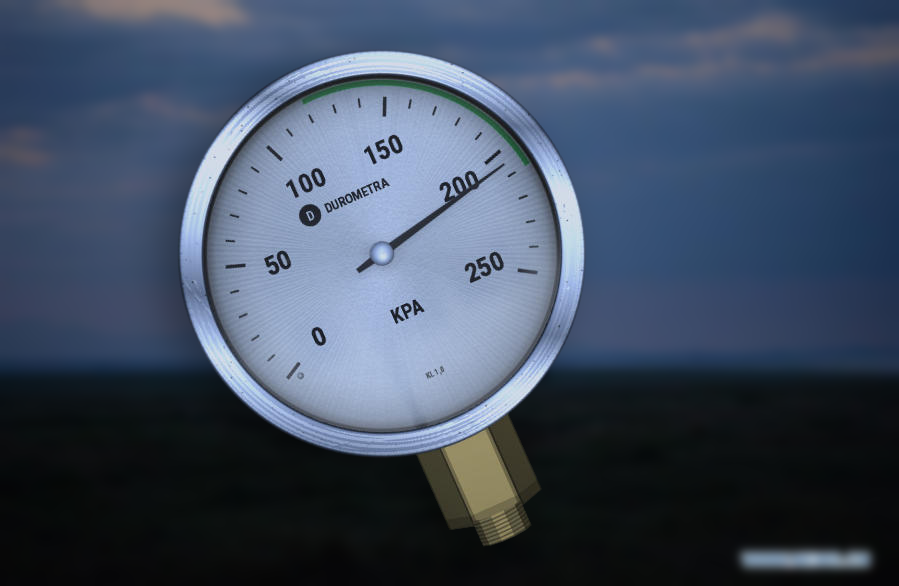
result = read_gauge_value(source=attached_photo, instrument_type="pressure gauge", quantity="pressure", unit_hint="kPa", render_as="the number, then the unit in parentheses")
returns 205 (kPa)
